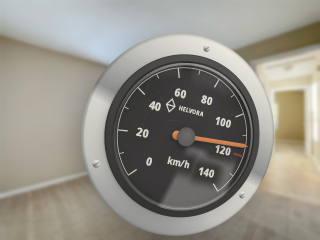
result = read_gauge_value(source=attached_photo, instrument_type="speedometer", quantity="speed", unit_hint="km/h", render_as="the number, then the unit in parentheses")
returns 115 (km/h)
